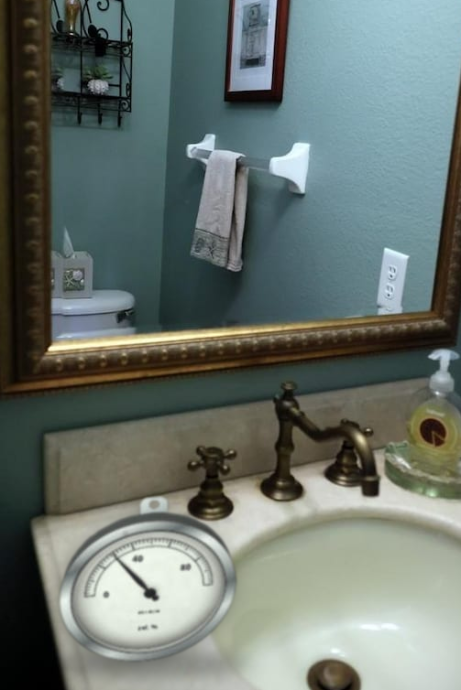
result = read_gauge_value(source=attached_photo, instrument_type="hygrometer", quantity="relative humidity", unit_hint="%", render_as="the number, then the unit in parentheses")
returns 30 (%)
